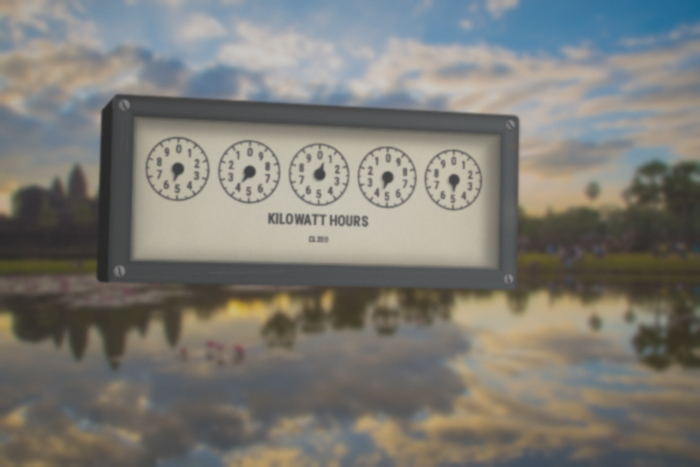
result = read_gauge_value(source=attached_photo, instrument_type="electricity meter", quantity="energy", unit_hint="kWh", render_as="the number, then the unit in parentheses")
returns 54045 (kWh)
